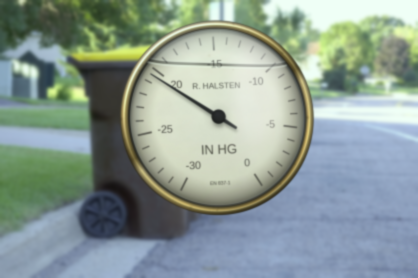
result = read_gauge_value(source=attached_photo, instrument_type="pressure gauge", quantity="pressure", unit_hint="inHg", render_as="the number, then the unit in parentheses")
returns -20.5 (inHg)
